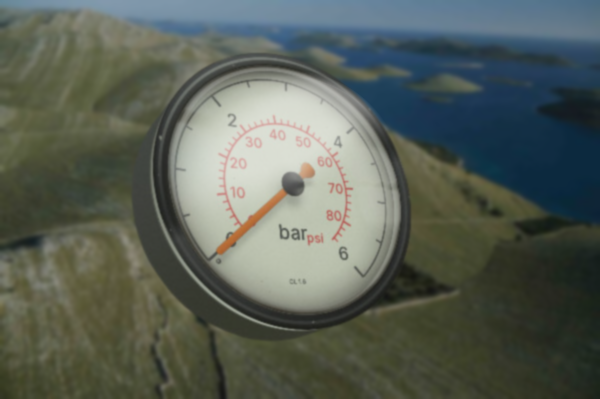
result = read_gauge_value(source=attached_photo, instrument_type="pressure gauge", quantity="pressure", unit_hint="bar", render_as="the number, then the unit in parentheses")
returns 0 (bar)
